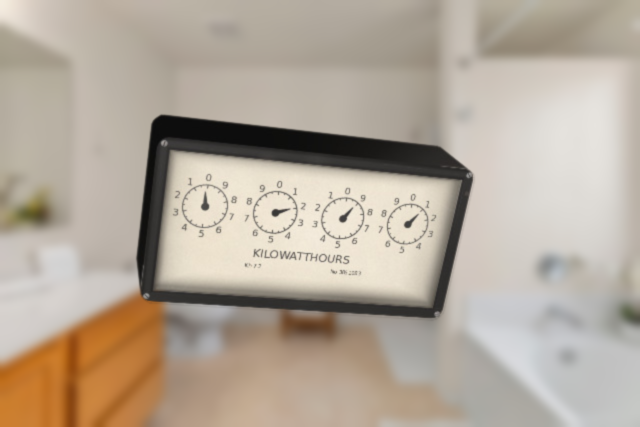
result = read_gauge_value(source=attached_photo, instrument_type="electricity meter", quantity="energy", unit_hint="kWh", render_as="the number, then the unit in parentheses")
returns 191 (kWh)
